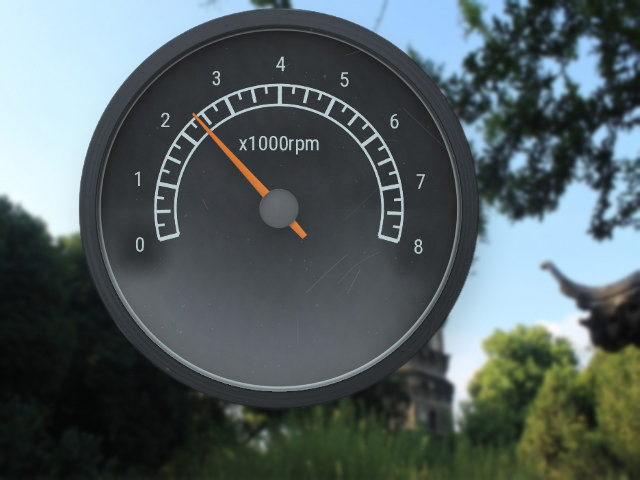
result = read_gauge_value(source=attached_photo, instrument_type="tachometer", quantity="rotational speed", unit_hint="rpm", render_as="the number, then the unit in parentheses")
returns 2375 (rpm)
